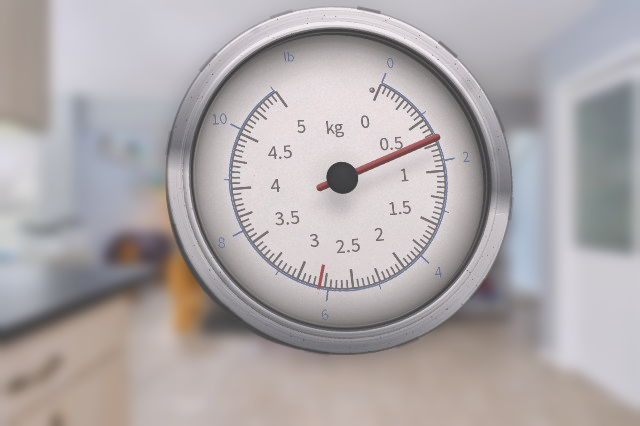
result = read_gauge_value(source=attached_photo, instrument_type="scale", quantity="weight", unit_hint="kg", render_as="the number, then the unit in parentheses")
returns 0.7 (kg)
